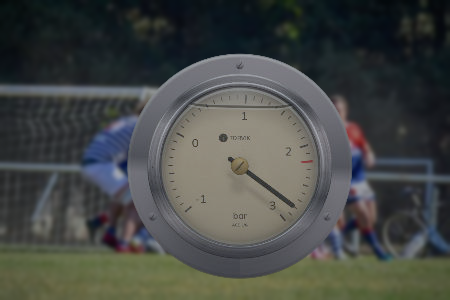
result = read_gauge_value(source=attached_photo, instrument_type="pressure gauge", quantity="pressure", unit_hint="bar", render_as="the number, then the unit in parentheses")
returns 2.8 (bar)
